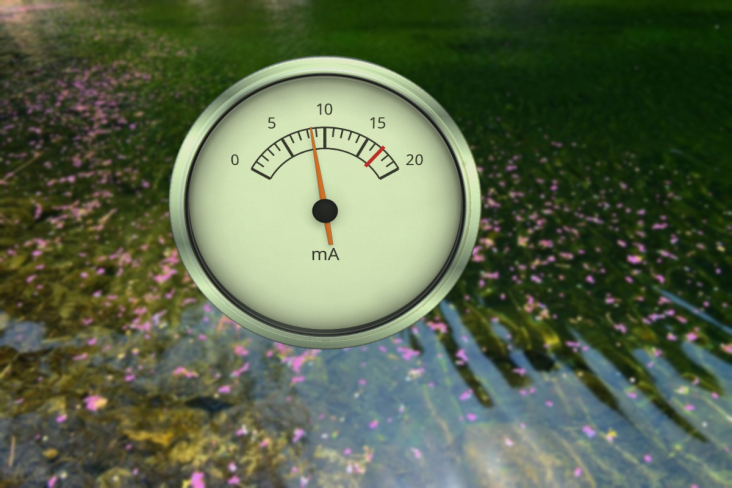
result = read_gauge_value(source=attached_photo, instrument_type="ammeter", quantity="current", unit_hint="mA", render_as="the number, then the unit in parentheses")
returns 8.5 (mA)
